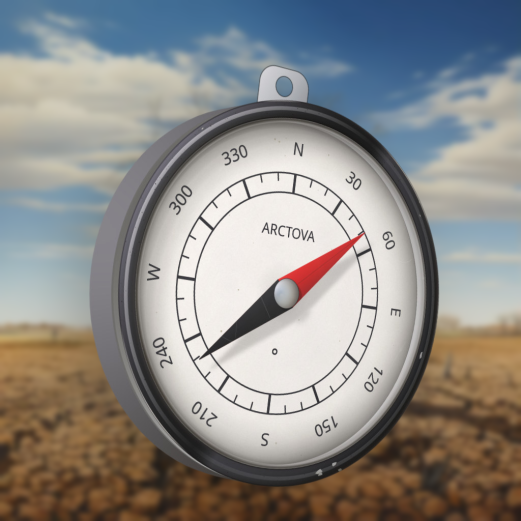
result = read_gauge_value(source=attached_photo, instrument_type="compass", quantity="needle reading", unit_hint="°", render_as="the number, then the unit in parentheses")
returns 50 (°)
